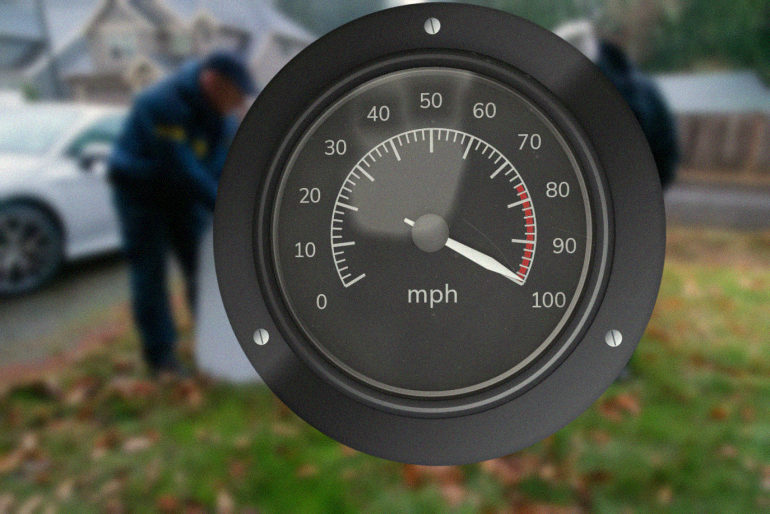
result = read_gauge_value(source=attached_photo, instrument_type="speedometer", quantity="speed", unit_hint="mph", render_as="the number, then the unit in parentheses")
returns 99 (mph)
